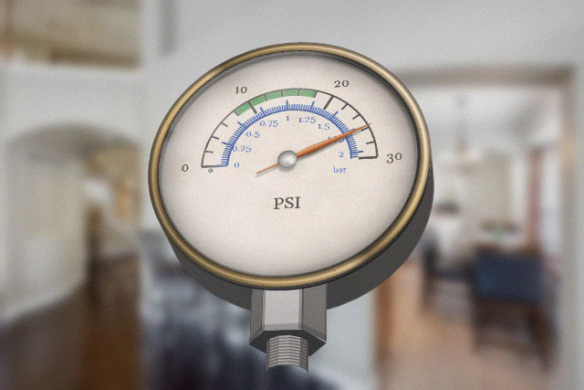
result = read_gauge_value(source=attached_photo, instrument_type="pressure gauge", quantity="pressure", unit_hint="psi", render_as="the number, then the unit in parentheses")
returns 26 (psi)
